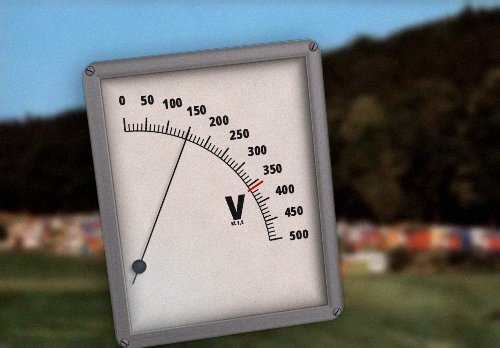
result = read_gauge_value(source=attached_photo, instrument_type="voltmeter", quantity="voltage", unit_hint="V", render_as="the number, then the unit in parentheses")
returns 150 (V)
